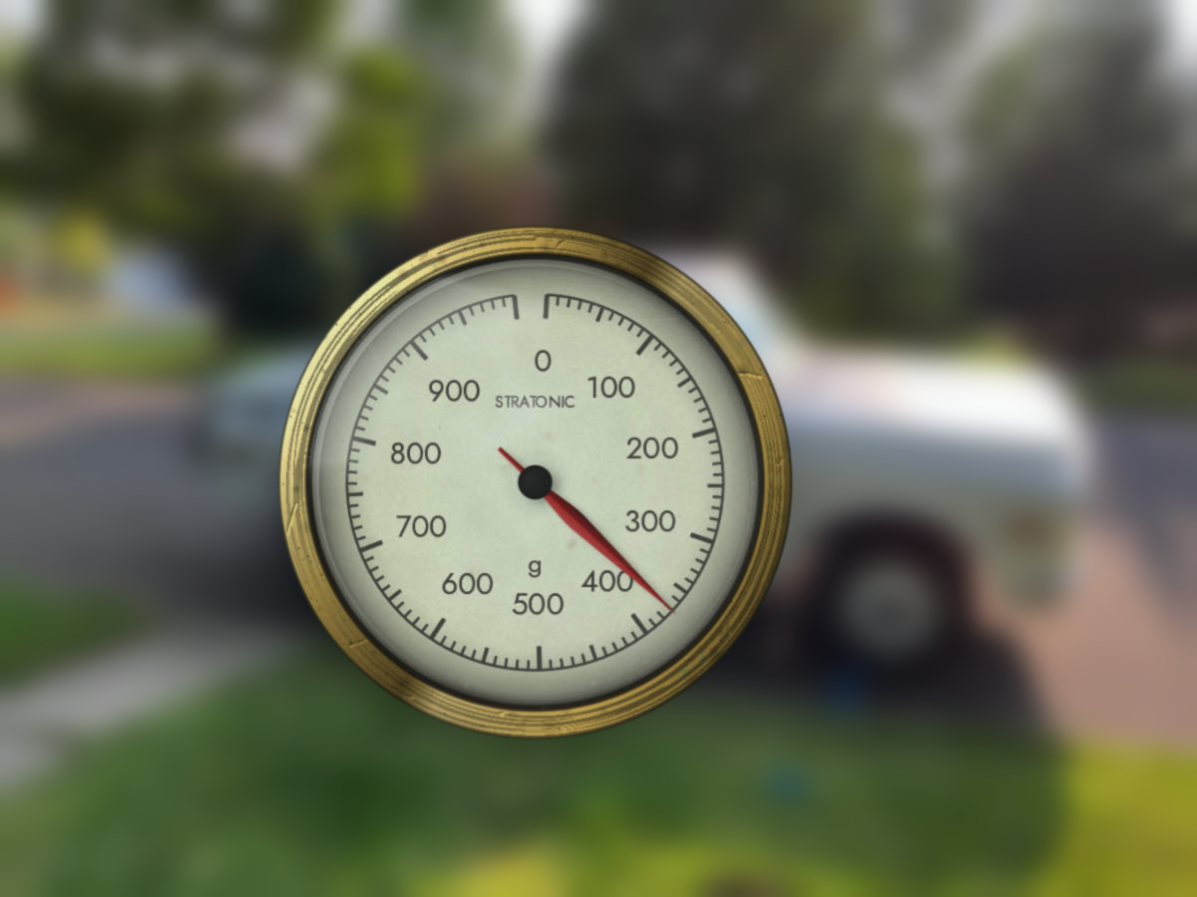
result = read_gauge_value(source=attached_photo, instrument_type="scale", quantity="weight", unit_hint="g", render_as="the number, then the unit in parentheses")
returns 370 (g)
